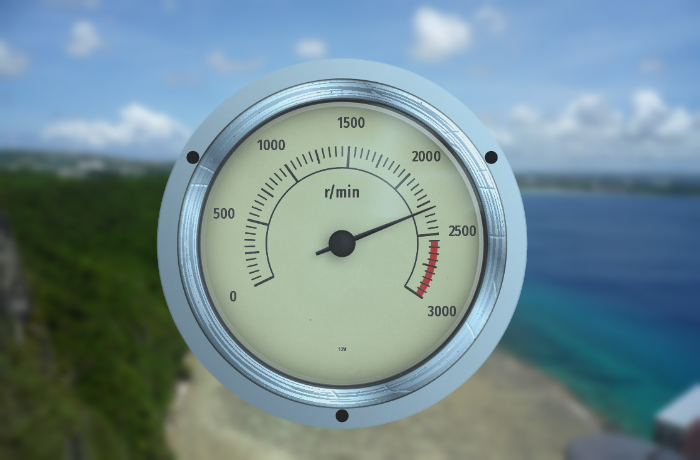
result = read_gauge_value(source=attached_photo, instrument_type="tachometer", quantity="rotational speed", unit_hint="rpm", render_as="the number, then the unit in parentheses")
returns 2300 (rpm)
